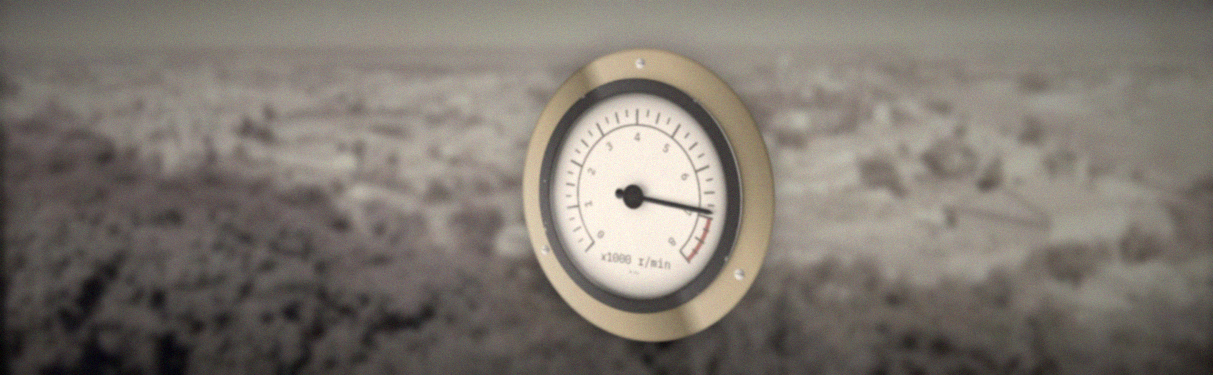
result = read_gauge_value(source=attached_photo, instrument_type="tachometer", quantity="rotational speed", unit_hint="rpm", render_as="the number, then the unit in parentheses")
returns 6875 (rpm)
